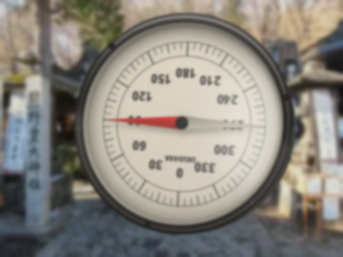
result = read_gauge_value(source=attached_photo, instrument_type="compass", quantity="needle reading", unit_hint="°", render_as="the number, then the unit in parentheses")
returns 90 (°)
